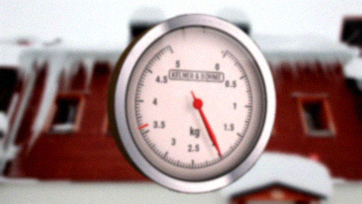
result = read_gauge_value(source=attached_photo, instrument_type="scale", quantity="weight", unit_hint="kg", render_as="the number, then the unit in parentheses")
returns 2 (kg)
